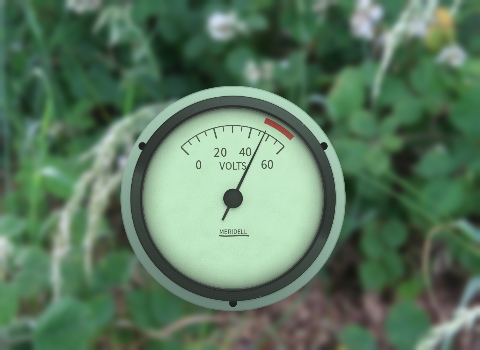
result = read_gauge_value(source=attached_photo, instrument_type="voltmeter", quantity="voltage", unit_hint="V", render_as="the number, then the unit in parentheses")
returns 47.5 (V)
